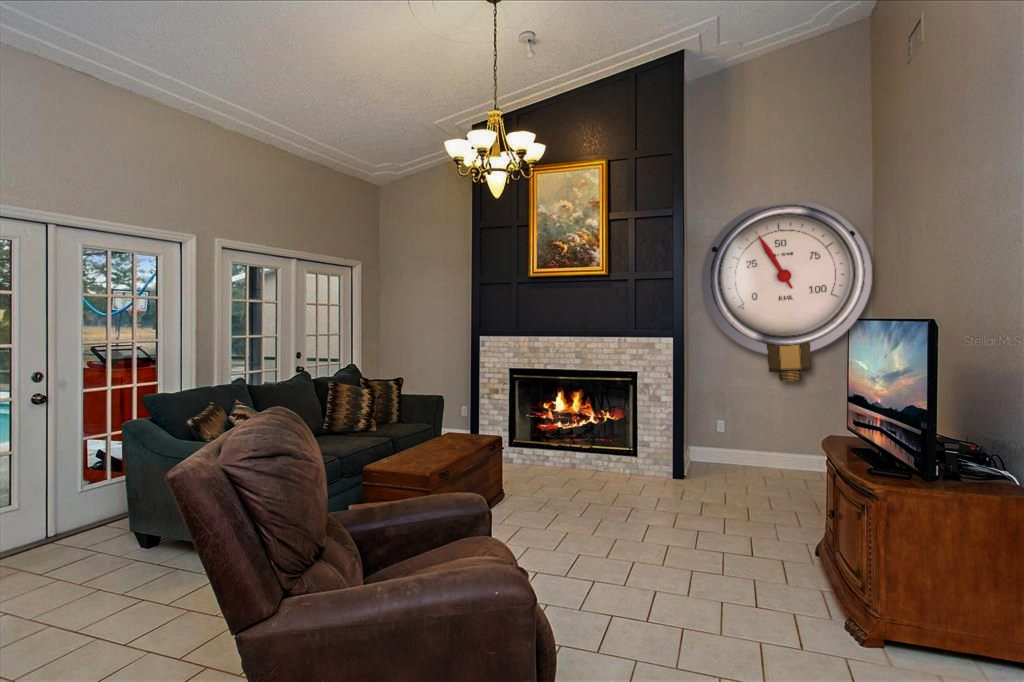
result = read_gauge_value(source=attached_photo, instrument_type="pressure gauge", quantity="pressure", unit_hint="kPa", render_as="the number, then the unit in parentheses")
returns 40 (kPa)
